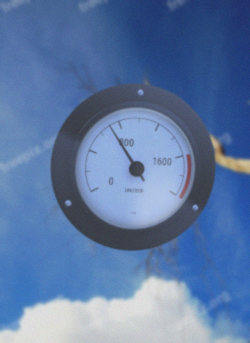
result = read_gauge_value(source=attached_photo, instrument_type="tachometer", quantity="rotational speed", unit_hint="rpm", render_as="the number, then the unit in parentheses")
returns 700 (rpm)
